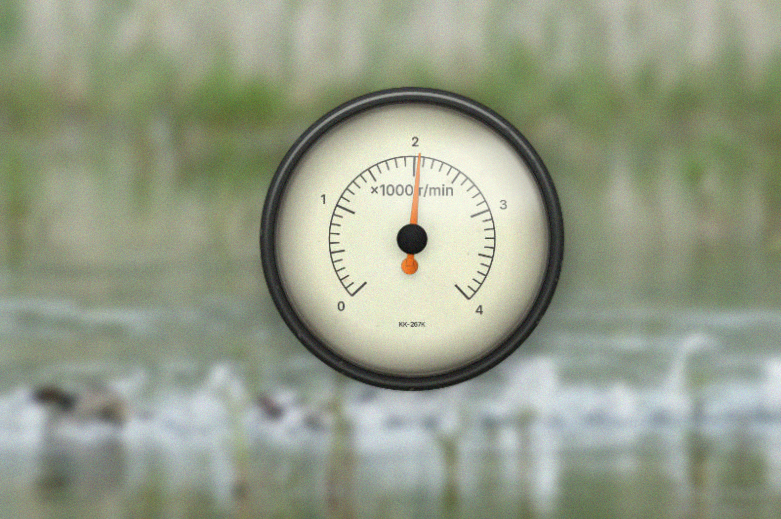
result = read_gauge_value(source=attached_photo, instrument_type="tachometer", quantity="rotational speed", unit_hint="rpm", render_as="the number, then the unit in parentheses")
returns 2050 (rpm)
